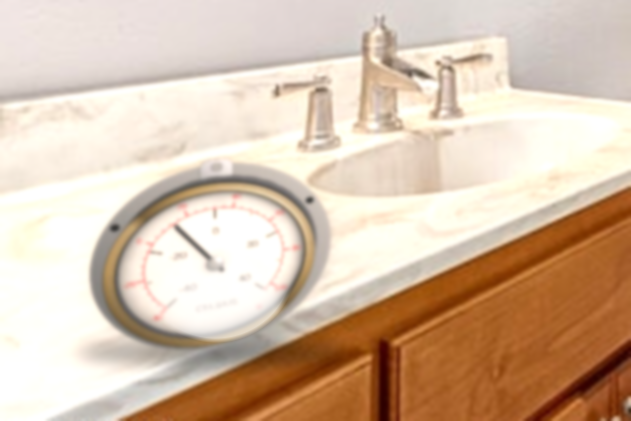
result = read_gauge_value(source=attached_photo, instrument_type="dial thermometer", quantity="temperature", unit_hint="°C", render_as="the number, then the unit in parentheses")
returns -10 (°C)
